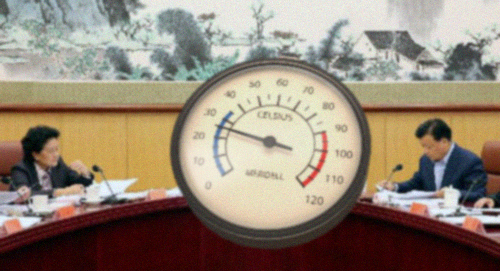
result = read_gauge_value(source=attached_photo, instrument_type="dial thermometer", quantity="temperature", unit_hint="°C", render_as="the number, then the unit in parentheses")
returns 25 (°C)
